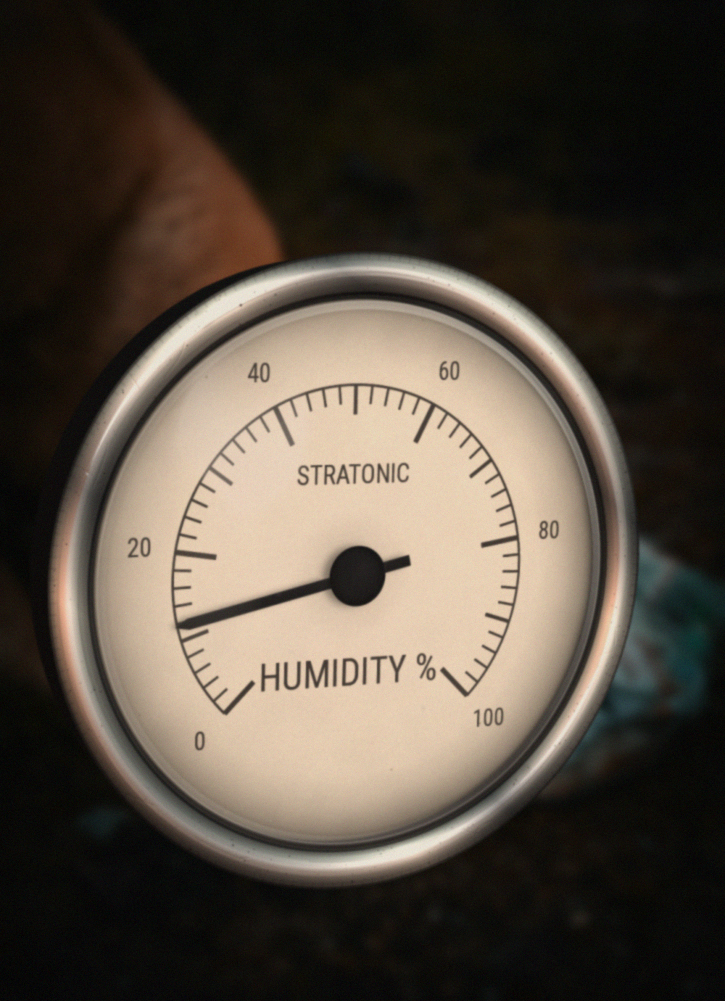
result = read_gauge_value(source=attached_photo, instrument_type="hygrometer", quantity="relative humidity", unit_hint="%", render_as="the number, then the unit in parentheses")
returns 12 (%)
